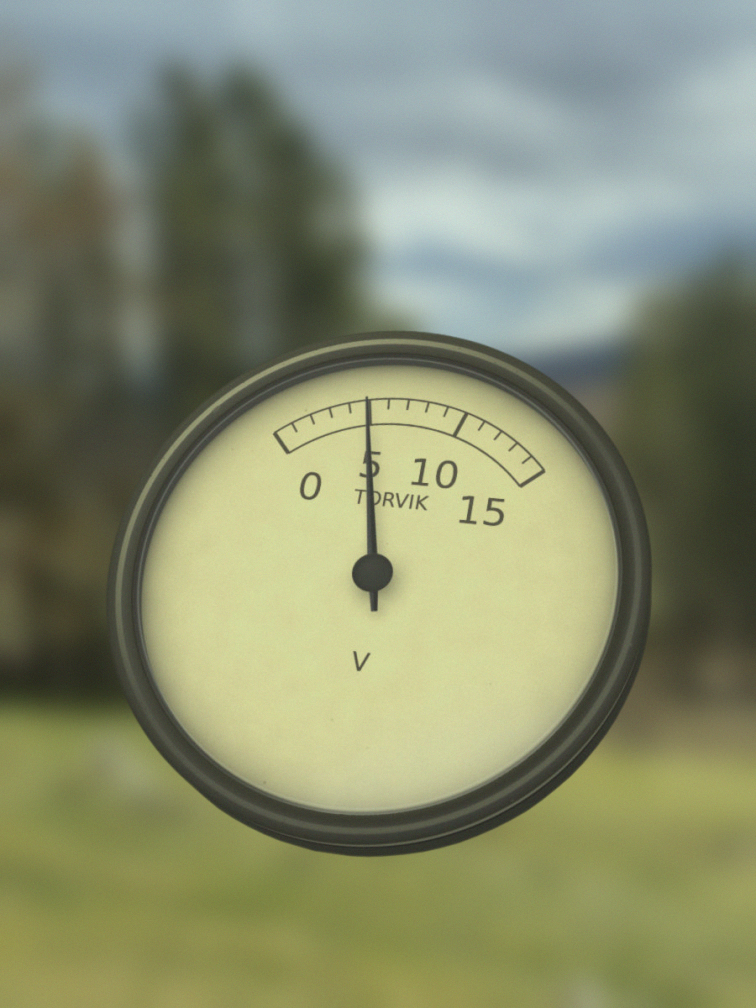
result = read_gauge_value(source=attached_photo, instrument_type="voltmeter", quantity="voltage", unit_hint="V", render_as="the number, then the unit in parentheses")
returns 5 (V)
